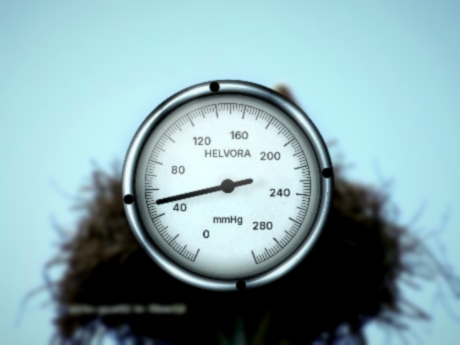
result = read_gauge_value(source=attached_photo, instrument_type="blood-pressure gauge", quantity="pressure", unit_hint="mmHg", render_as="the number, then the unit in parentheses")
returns 50 (mmHg)
